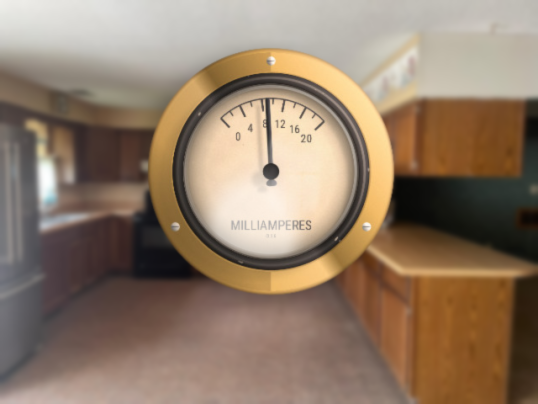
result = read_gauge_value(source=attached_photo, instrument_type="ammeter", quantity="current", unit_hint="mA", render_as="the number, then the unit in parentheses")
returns 9 (mA)
